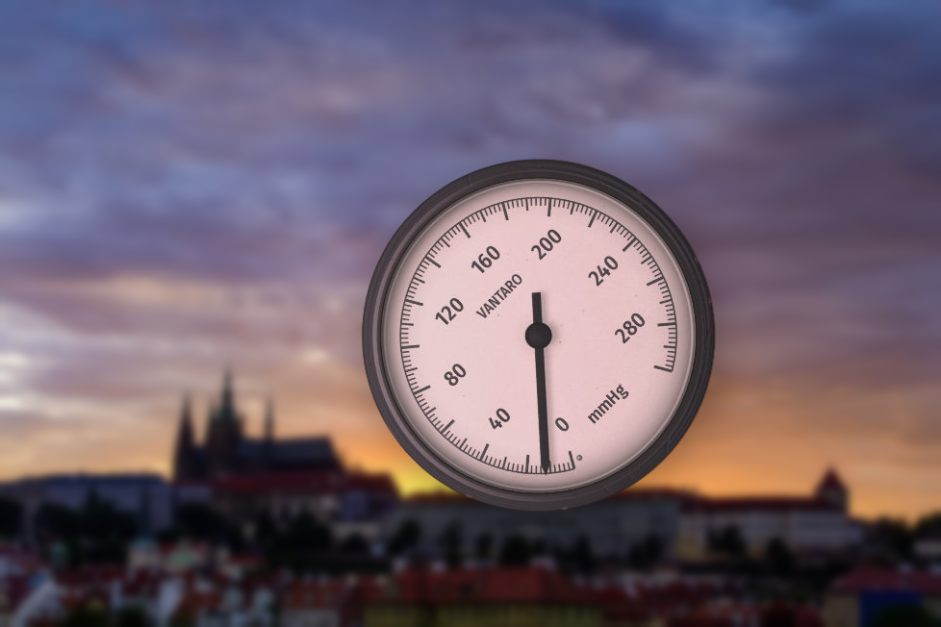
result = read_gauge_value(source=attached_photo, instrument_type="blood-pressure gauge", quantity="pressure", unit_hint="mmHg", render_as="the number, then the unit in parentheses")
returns 12 (mmHg)
